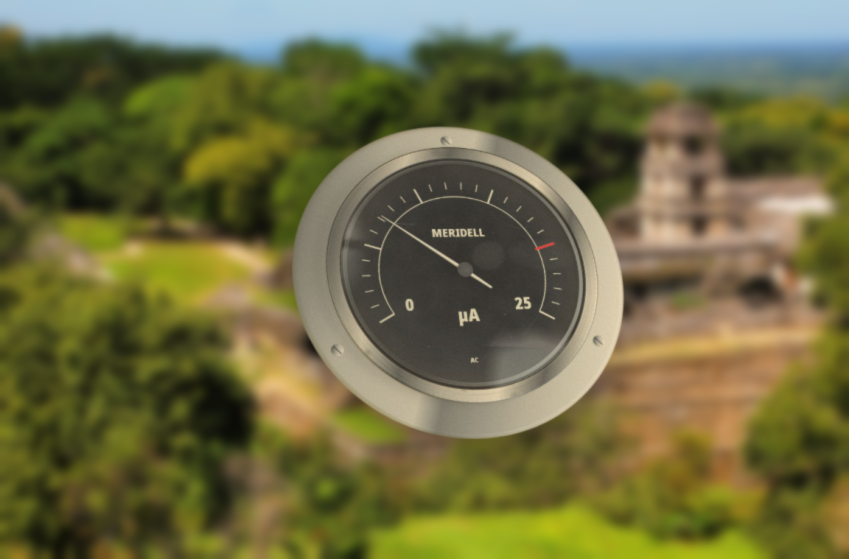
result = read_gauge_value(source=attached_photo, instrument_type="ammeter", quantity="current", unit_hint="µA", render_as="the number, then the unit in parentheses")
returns 7 (µA)
